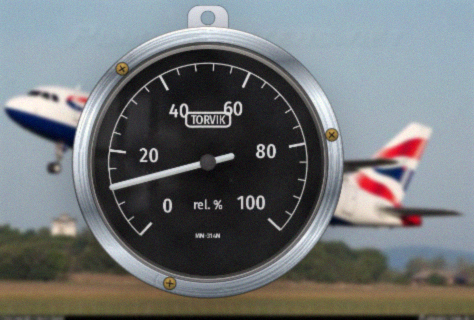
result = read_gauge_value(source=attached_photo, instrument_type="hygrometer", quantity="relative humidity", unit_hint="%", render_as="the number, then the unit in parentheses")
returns 12 (%)
